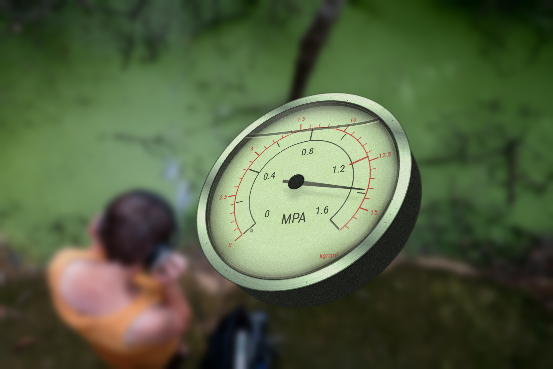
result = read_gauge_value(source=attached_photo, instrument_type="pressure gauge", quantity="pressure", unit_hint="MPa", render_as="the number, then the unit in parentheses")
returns 1.4 (MPa)
